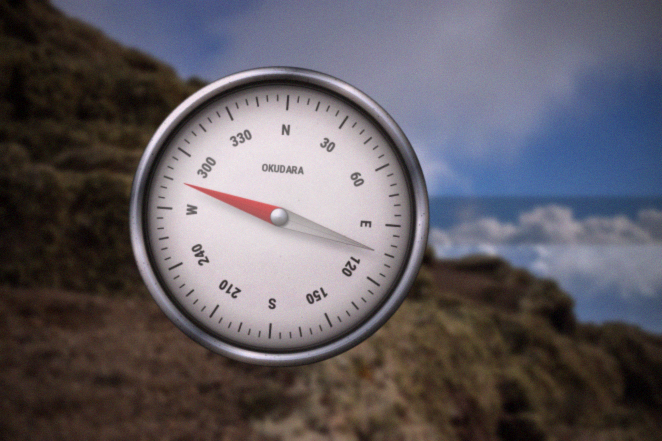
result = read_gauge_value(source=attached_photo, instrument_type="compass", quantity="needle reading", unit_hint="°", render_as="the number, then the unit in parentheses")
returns 285 (°)
